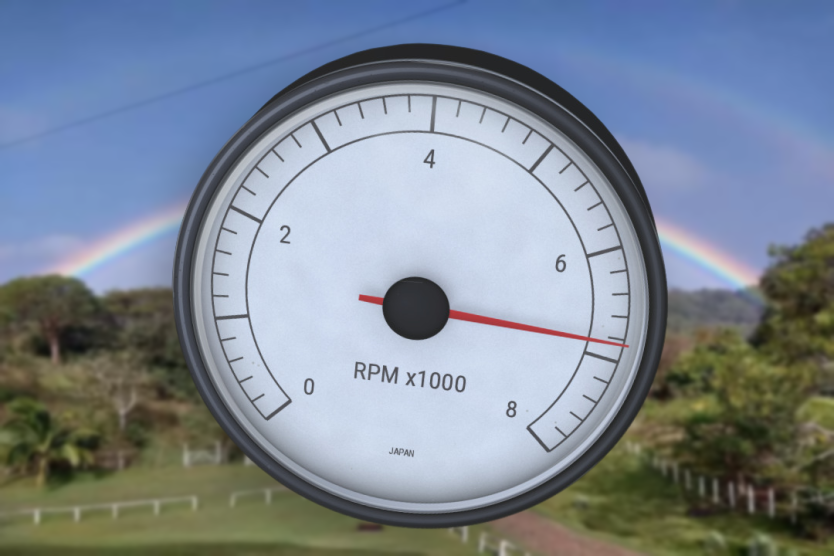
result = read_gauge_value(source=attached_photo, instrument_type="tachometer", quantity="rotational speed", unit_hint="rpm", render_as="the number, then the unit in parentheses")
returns 6800 (rpm)
